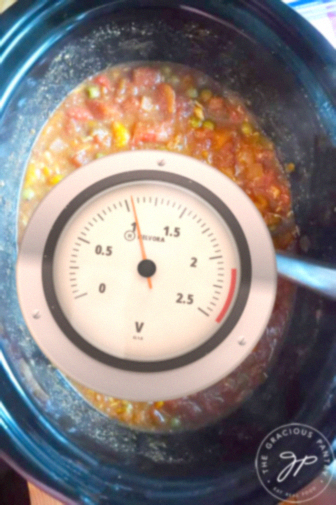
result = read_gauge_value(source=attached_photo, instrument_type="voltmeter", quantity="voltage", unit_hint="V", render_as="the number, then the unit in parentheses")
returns 1.05 (V)
